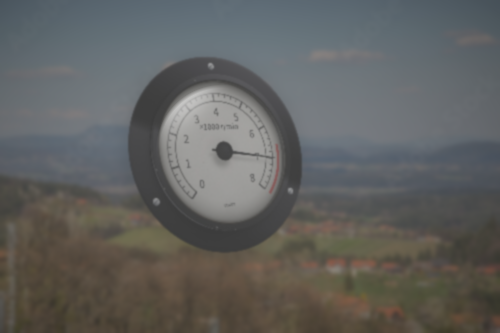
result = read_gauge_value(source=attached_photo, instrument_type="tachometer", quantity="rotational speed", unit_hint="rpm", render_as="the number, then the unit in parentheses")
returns 7000 (rpm)
